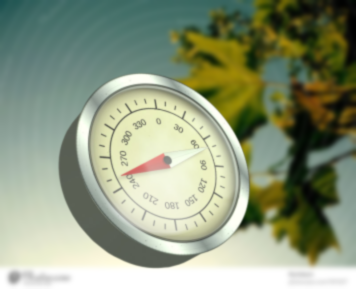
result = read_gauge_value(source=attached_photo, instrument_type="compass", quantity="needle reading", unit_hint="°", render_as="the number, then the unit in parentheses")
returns 250 (°)
